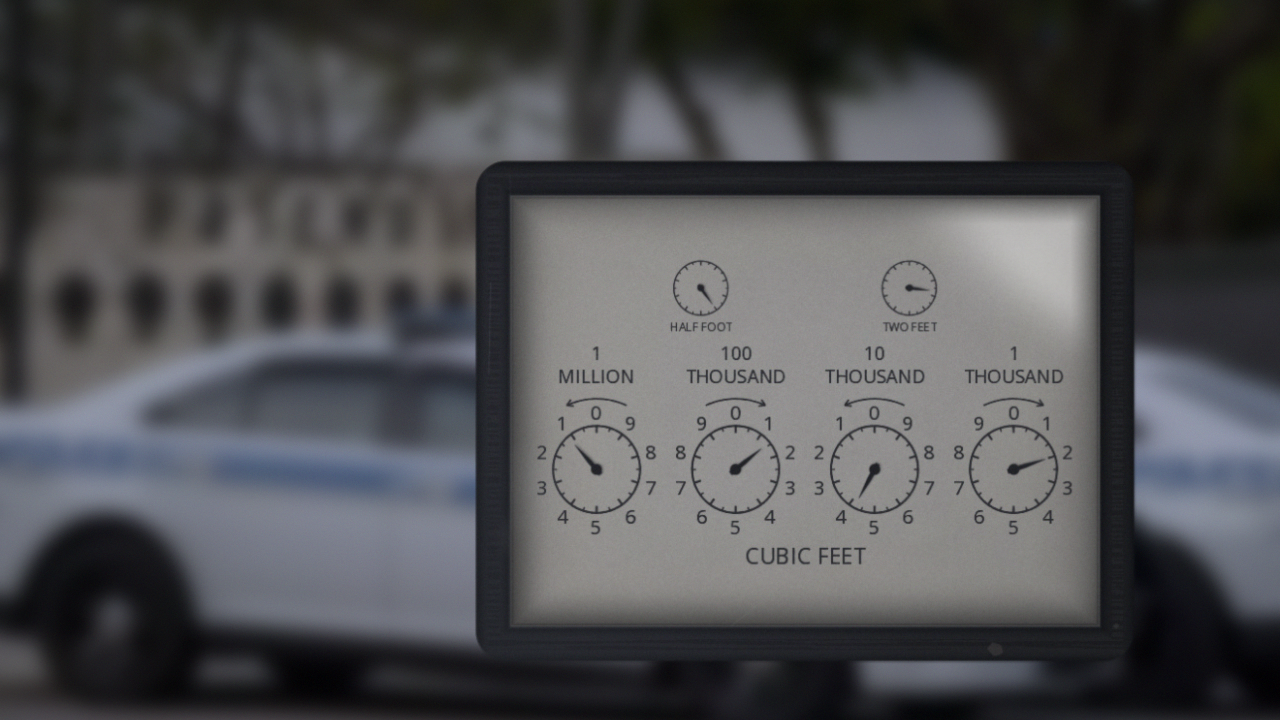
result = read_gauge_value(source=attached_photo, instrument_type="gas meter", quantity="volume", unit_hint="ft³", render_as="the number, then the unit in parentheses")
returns 114200 (ft³)
